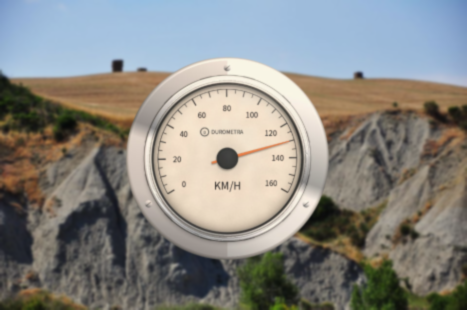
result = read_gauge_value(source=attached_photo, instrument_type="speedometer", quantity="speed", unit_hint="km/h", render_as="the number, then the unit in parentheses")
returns 130 (km/h)
